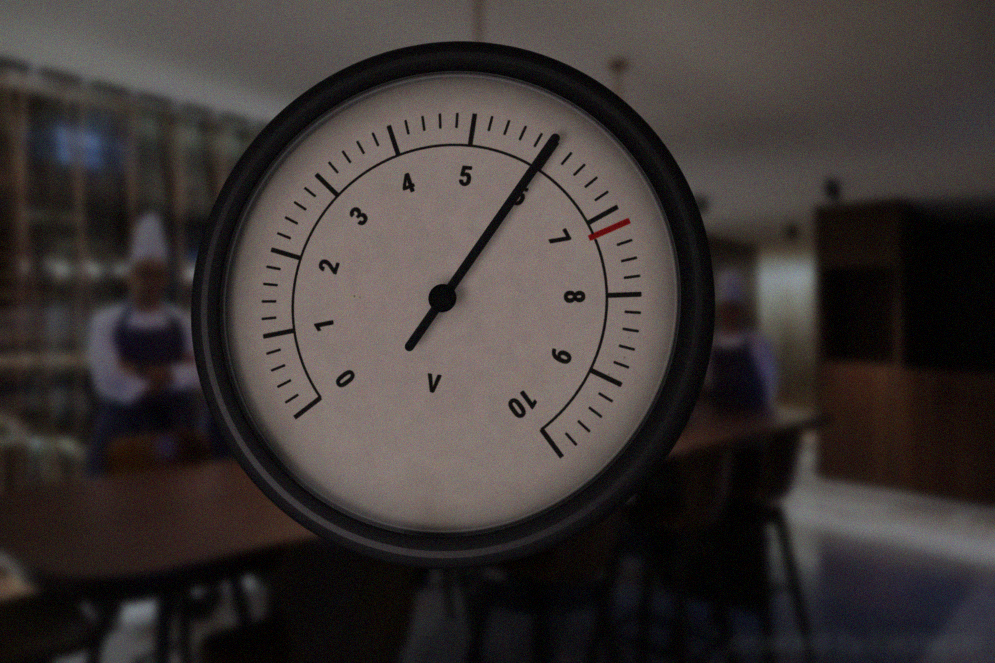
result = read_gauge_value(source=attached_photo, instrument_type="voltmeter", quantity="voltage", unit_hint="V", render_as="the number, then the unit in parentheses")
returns 6 (V)
